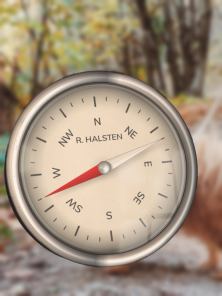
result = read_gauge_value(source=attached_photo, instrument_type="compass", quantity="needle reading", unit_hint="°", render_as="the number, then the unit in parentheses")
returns 250 (°)
